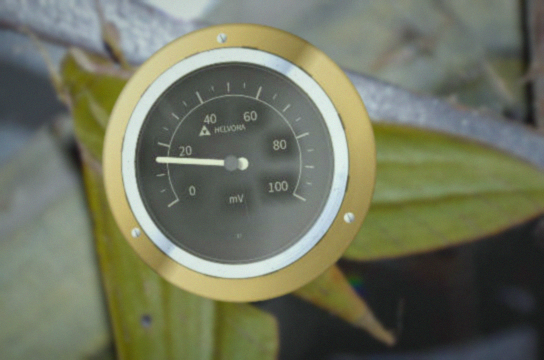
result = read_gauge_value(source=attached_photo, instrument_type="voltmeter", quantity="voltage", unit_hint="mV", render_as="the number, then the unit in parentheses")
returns 15 (mV)
